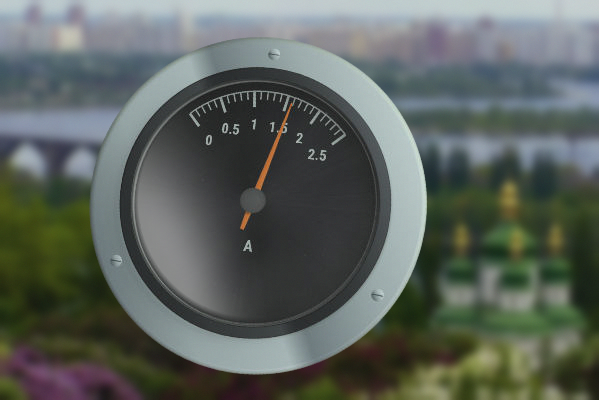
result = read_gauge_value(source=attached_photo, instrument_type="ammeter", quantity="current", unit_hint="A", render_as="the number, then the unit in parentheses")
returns 1.6 (A)
